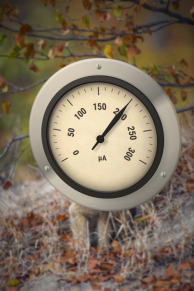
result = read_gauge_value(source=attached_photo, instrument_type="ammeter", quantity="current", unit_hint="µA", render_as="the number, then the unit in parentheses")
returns 200 (µA)
